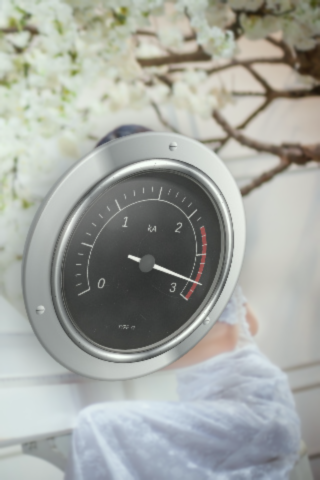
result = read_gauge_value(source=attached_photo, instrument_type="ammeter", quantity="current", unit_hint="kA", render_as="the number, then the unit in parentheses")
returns 2.8 (kA)
